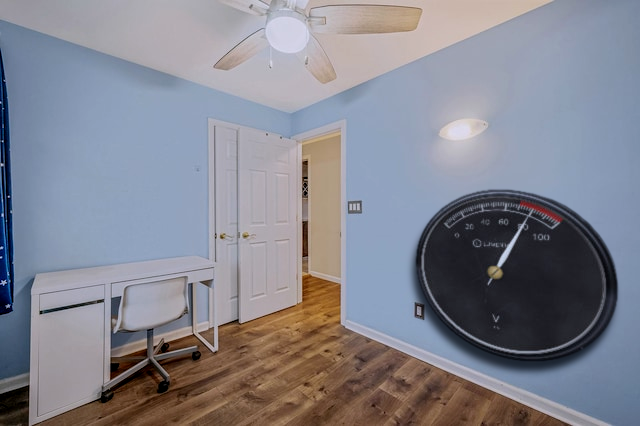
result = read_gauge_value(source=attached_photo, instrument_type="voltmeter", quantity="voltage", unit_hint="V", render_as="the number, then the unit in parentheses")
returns 80 (V)
